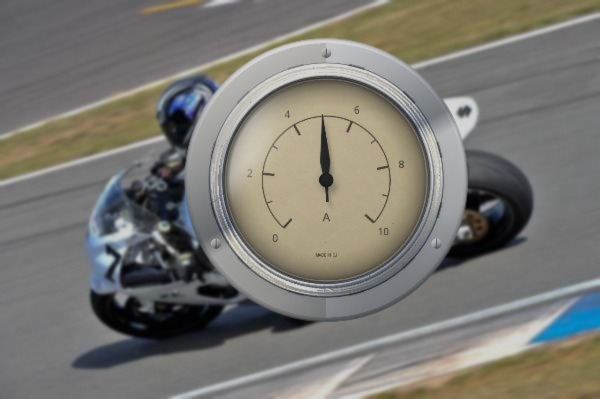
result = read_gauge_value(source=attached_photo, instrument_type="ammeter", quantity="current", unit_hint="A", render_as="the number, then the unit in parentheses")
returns 5 (A)
